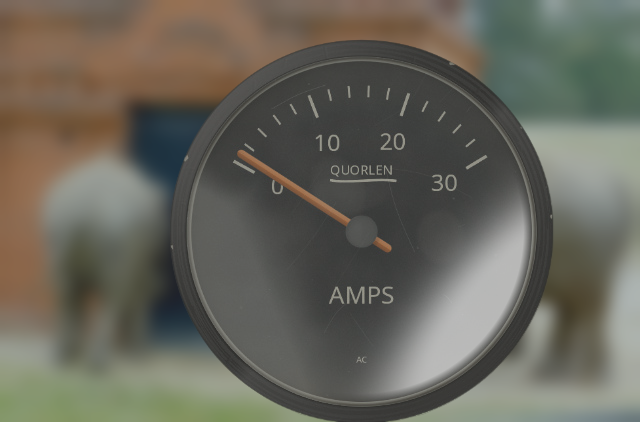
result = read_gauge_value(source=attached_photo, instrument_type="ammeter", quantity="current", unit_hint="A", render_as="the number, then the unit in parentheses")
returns 1 (A)
